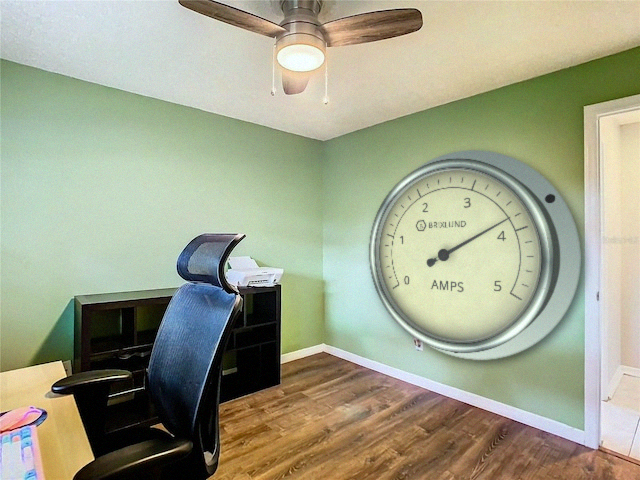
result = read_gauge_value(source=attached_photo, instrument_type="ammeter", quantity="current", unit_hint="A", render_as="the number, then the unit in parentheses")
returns 3.8 (A)
